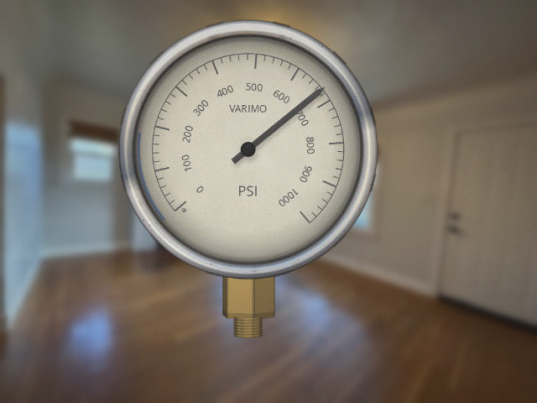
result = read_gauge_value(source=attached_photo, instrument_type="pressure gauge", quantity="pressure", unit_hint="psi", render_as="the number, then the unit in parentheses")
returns 670 (psi)
